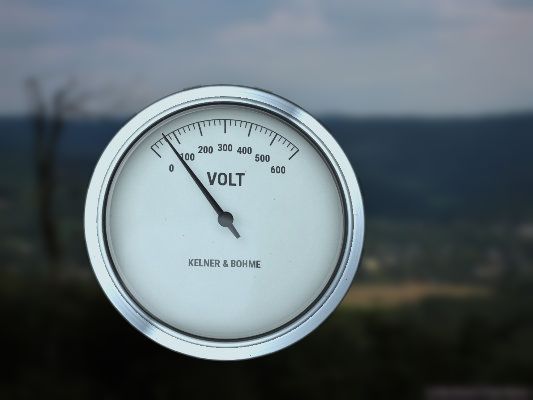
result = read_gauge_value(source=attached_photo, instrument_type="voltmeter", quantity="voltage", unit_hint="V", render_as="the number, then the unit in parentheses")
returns 60 (V)
